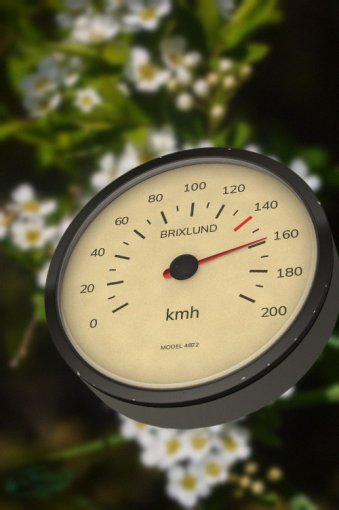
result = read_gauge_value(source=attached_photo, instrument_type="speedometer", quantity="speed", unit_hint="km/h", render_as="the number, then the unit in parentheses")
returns 160 (km/h)
